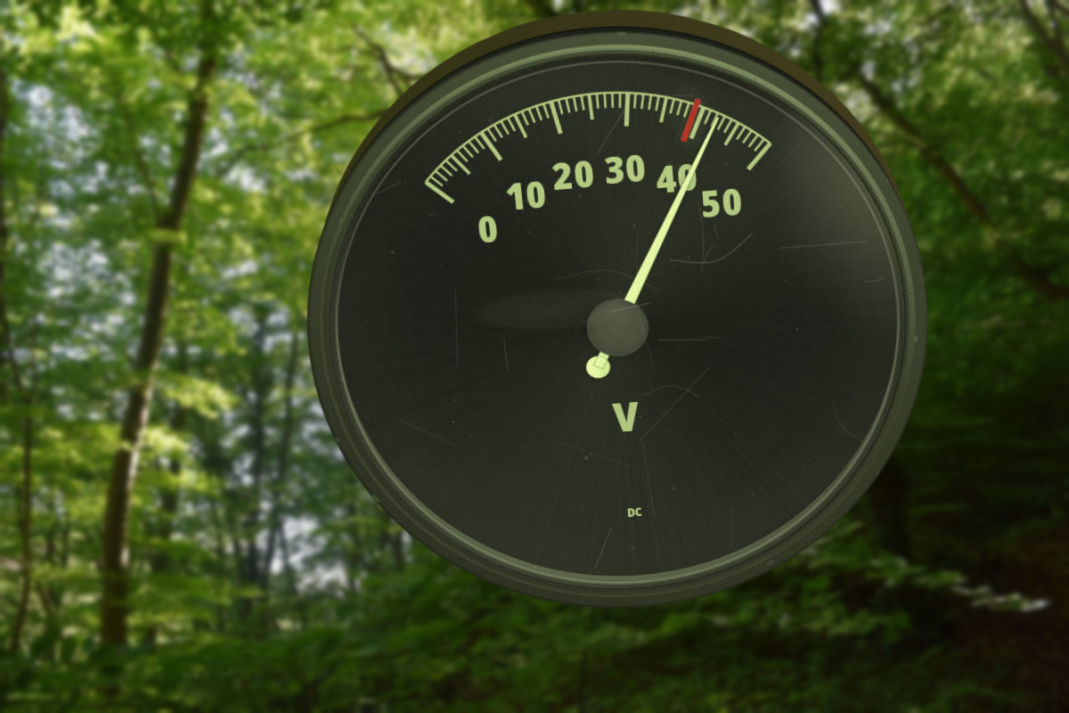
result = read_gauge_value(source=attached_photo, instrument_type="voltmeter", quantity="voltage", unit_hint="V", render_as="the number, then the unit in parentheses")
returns 42 (V)
